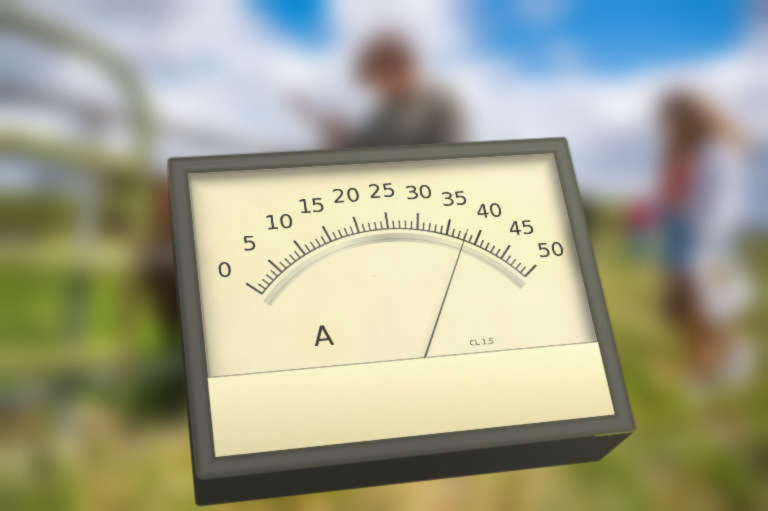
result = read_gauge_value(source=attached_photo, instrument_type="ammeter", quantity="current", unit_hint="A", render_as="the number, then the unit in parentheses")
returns 38 (A)
